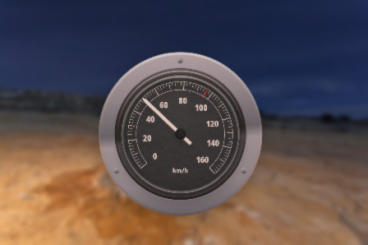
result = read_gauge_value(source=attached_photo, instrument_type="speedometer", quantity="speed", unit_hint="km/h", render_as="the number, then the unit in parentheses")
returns 50 (km/h)
